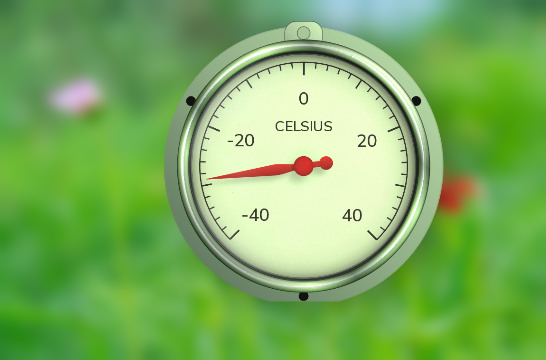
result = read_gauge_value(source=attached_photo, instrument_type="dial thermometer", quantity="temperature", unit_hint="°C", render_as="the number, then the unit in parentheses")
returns -29 (°C)
